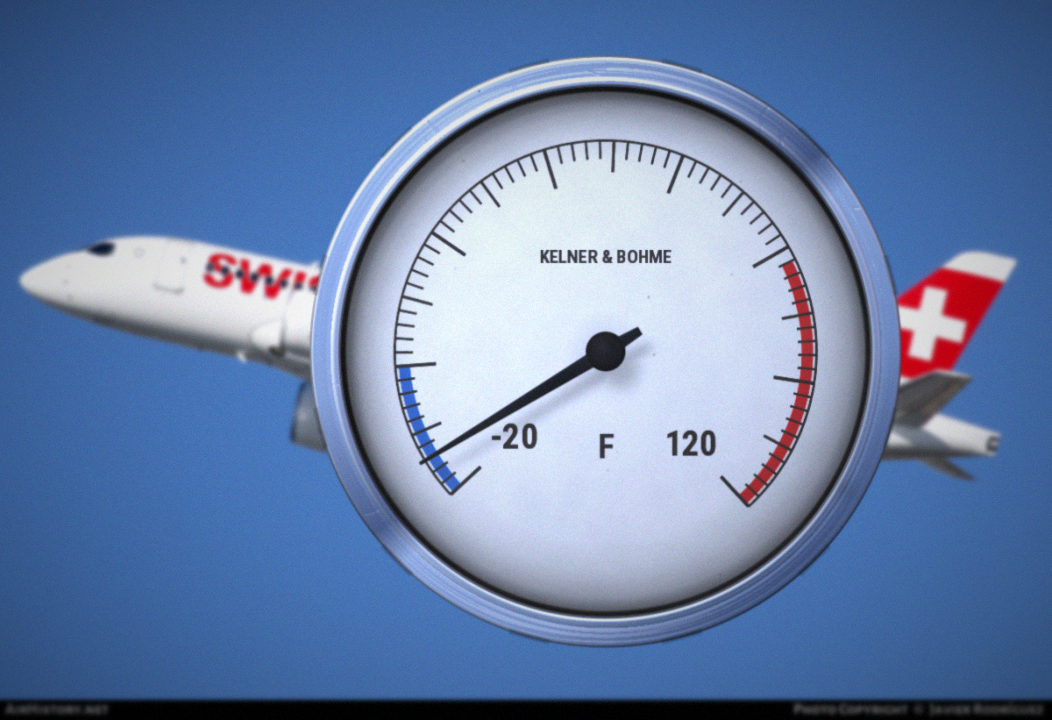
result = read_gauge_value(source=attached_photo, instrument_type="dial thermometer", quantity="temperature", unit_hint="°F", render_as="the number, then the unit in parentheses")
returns -14 (°F)
